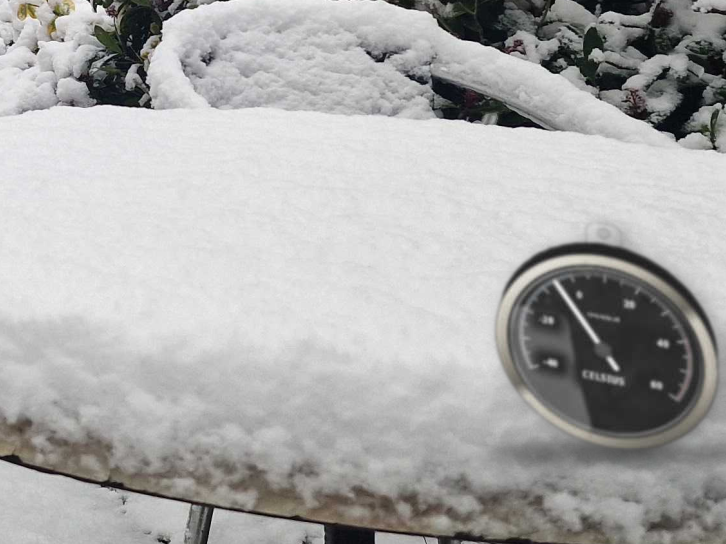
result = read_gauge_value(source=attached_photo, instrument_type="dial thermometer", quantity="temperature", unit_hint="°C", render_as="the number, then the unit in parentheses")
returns -5 (°C)
